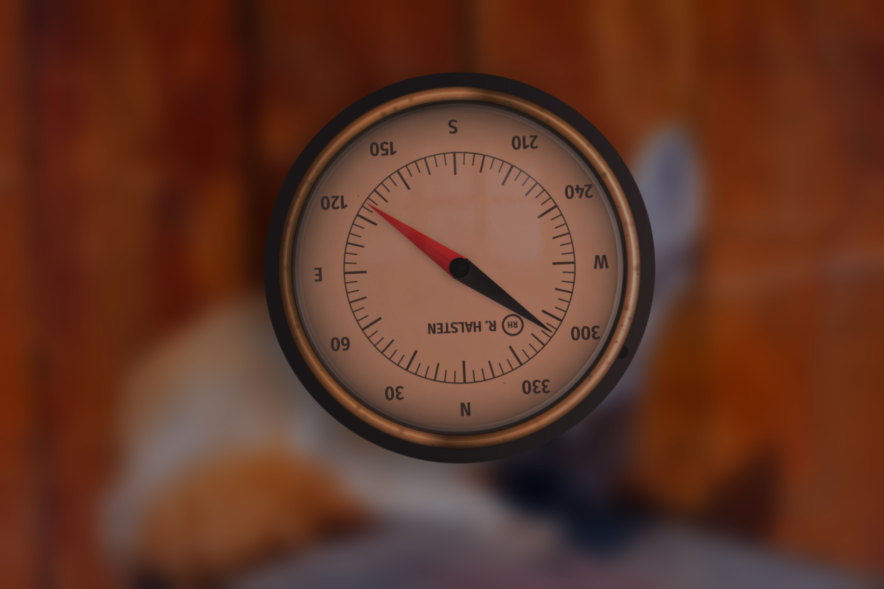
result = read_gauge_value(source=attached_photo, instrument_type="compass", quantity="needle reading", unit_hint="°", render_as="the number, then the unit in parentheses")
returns 127.5 (°)
